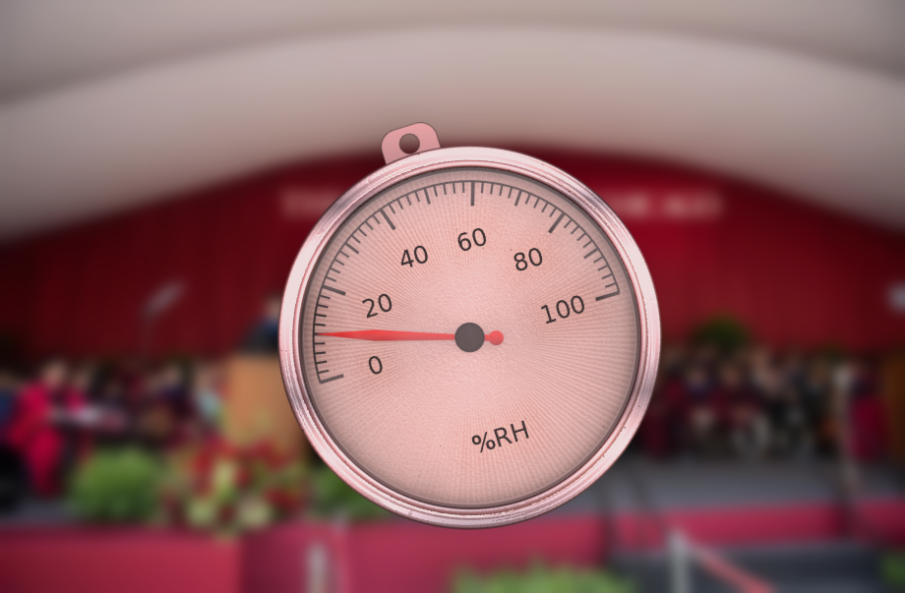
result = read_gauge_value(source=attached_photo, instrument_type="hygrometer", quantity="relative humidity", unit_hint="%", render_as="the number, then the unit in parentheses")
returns 10 (%)
